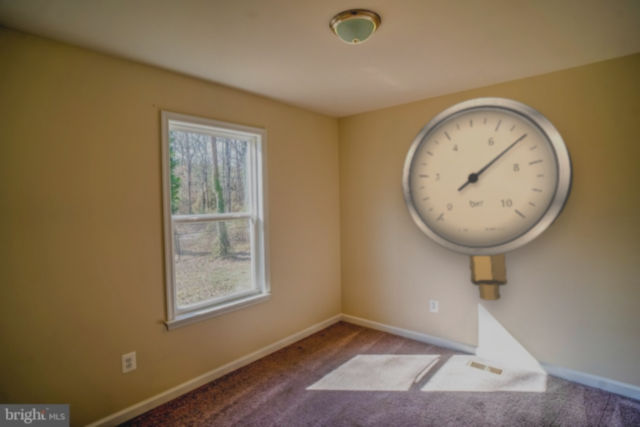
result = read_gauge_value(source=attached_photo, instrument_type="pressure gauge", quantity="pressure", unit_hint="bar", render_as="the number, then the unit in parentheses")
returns 7 (bar)
